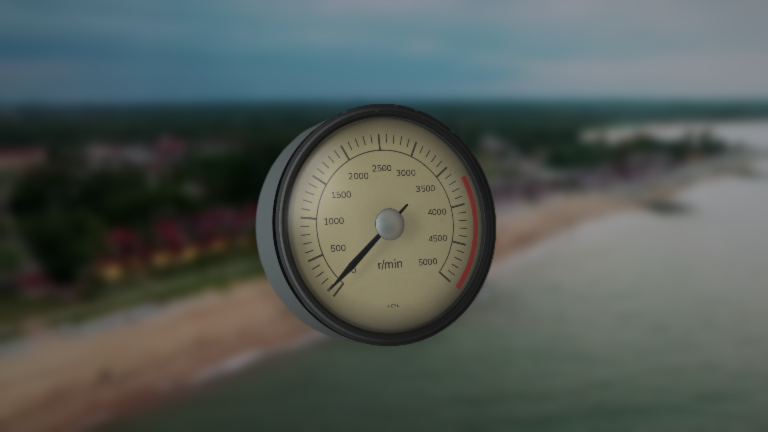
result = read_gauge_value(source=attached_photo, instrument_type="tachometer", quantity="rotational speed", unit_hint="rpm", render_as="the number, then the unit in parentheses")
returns 100 (rpm)
